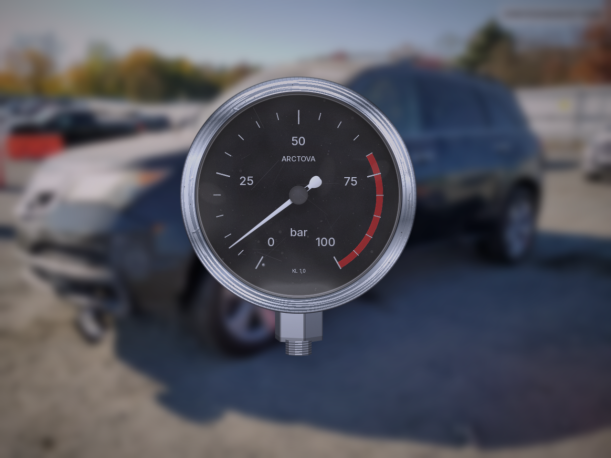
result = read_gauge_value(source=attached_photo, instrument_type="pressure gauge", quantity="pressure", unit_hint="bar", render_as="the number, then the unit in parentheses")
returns 7.5 (bar)
